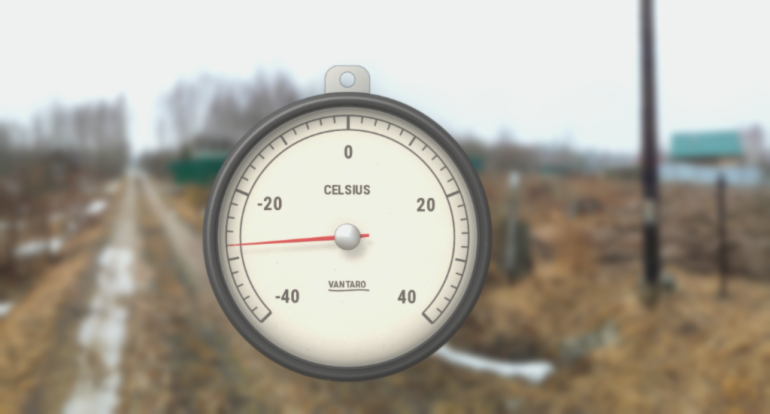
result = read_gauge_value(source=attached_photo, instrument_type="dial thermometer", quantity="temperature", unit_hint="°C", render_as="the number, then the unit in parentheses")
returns -28 (°C)
